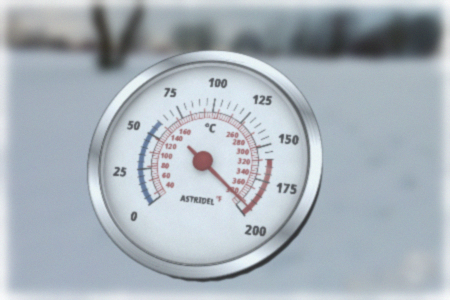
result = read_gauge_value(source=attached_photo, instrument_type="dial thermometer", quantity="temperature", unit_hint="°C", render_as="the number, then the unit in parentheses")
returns 195 (°C)
